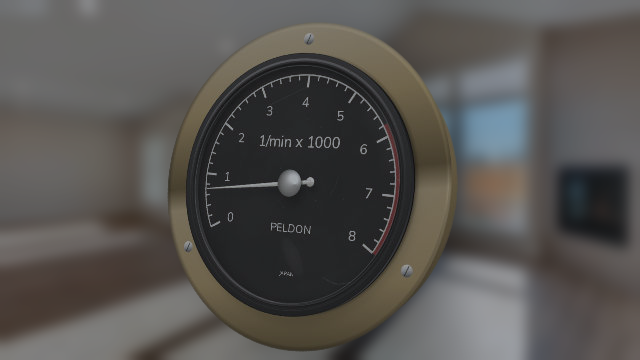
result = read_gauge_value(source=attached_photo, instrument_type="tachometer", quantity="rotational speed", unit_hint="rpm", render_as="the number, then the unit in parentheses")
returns 700 (rpm)
